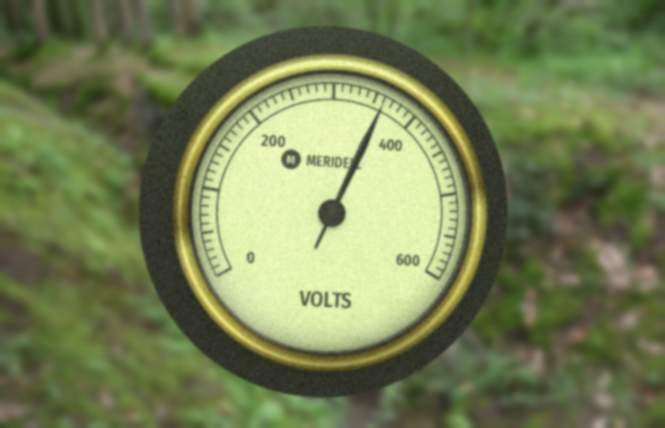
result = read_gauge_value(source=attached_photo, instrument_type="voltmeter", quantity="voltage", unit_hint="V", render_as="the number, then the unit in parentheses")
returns 360 (V)
